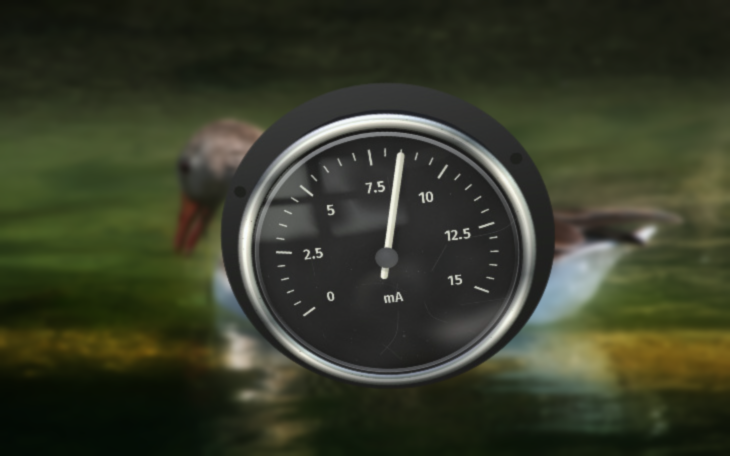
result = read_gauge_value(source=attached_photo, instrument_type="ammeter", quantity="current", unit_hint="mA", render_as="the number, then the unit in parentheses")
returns 8.5 (mA)
